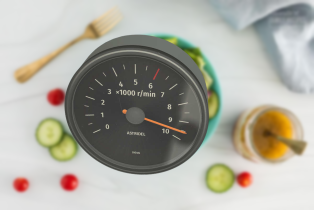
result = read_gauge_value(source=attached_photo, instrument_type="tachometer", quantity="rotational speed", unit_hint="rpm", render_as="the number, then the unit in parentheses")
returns 9500 (rpm)
